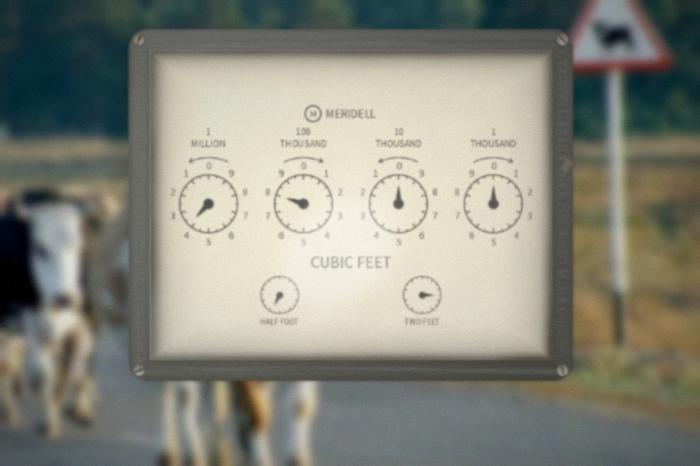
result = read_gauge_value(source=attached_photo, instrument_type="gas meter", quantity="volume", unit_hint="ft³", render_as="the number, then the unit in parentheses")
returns 380000 (ft³)
